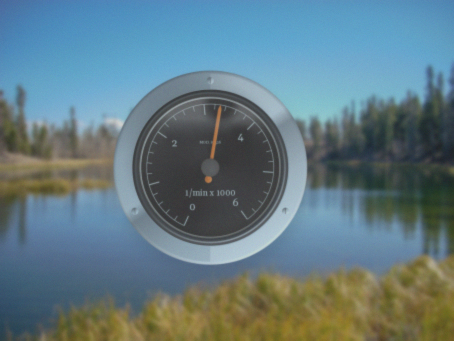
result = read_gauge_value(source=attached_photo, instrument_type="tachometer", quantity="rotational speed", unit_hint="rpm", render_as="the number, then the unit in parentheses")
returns 3300 (rpm)
